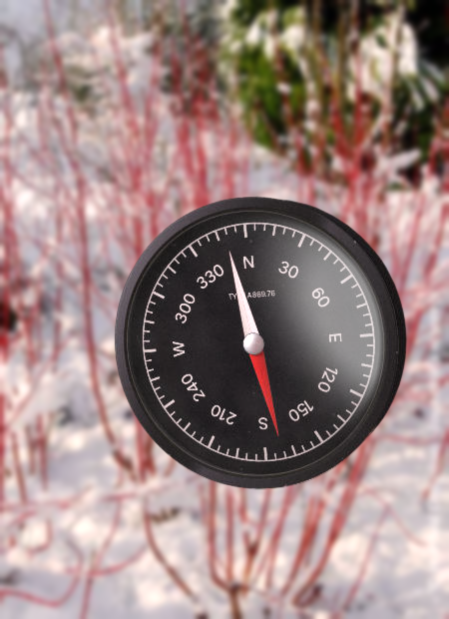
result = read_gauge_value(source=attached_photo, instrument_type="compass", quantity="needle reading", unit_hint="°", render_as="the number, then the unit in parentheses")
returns 170 (°)
